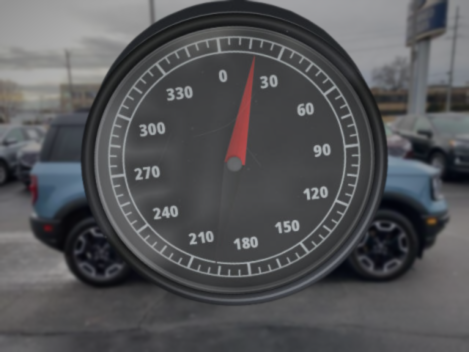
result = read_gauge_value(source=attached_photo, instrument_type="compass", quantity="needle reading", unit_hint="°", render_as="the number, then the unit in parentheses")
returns 17.5 (°)
